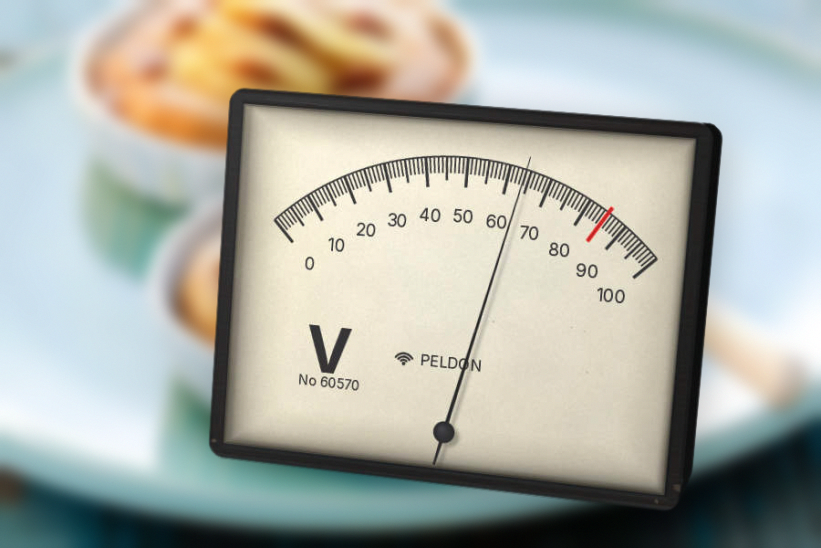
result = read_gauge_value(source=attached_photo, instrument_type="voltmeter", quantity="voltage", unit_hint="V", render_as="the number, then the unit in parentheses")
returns 64 (V)
